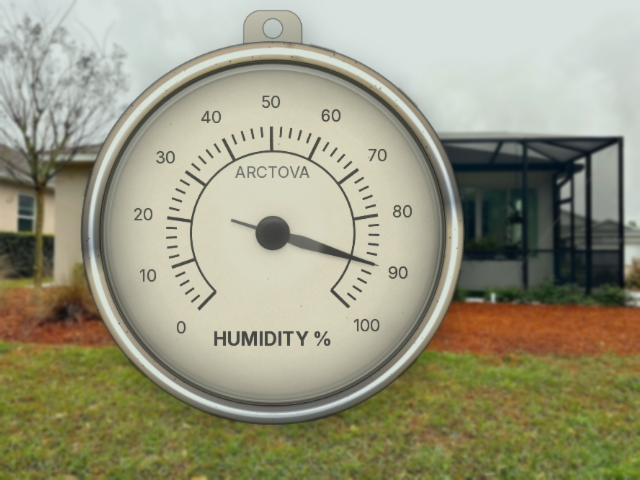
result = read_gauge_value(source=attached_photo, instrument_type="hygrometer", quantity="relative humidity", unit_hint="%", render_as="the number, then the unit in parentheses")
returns 90 (%)
